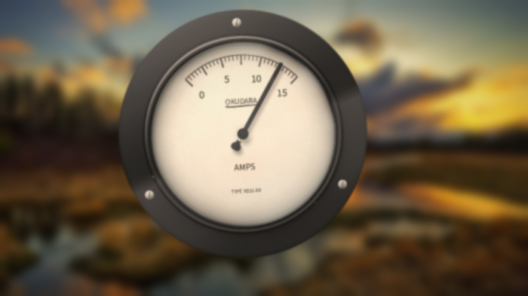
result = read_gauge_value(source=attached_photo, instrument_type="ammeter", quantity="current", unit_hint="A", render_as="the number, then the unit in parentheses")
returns 12.5 (A)
